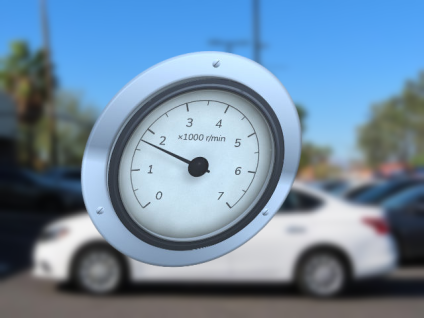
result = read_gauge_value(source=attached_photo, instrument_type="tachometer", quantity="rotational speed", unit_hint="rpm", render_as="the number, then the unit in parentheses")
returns 1750 (rpm)
